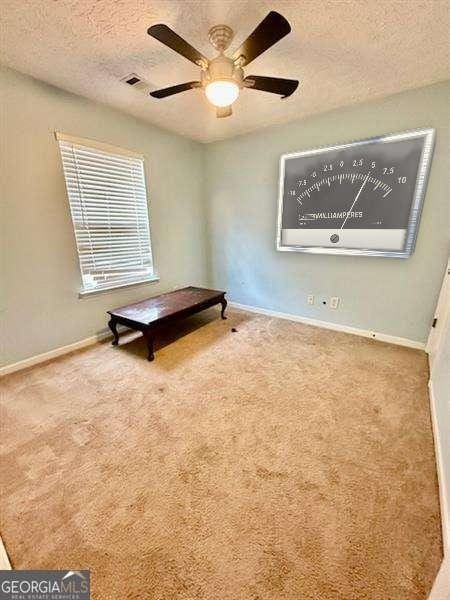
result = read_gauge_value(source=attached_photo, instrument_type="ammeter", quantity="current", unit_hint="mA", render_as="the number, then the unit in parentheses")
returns 5 (mA)
